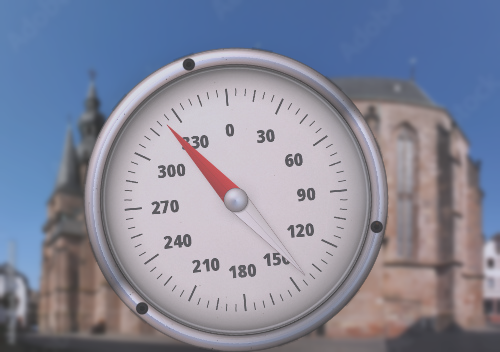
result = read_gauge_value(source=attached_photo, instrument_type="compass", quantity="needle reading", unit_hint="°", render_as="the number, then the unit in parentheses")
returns 322.5 (°)
